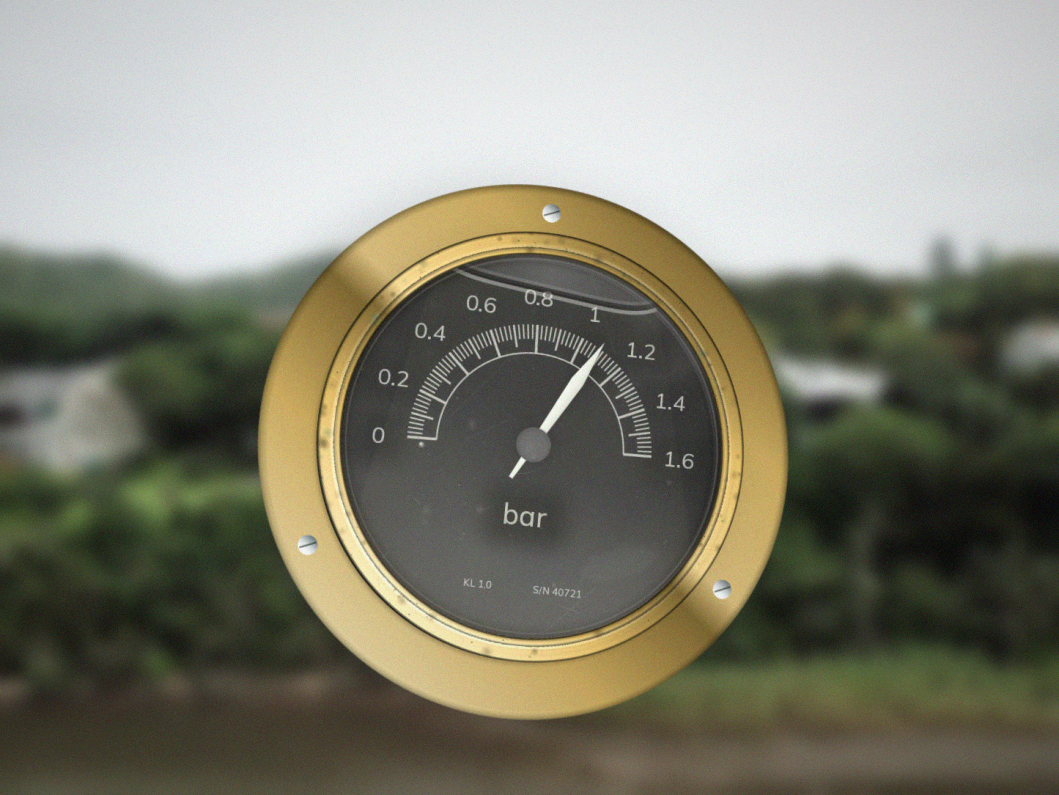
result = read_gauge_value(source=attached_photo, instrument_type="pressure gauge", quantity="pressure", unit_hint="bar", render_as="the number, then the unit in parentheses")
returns 1.08 (bar)
